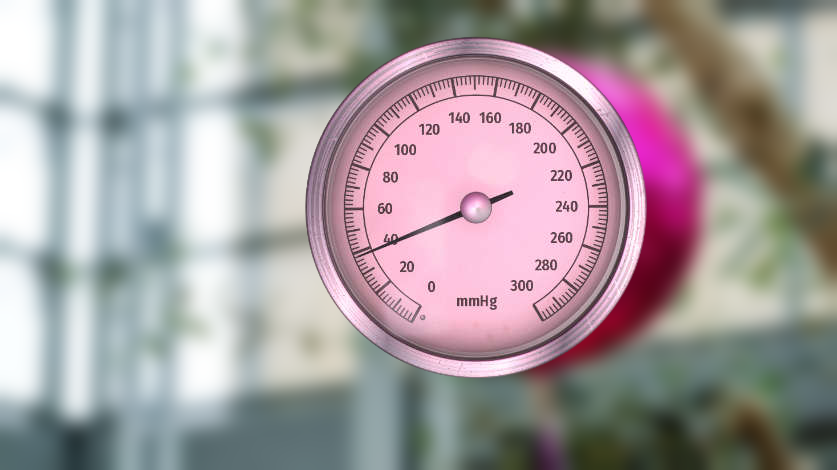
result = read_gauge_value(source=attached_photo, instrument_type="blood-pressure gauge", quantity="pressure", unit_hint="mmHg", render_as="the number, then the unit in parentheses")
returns 38 (mmHg)
